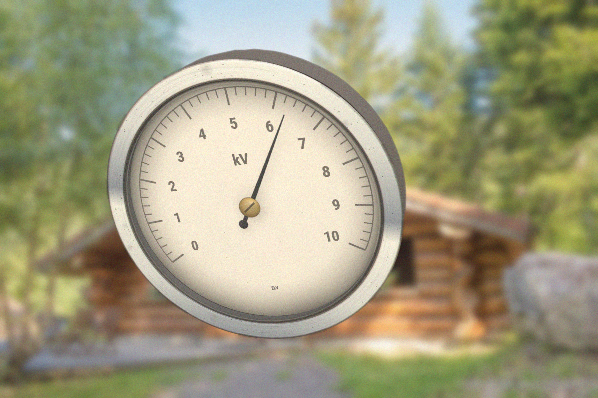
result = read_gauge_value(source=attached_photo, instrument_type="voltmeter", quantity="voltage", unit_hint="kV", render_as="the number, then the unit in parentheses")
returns 6.3 (kV)
